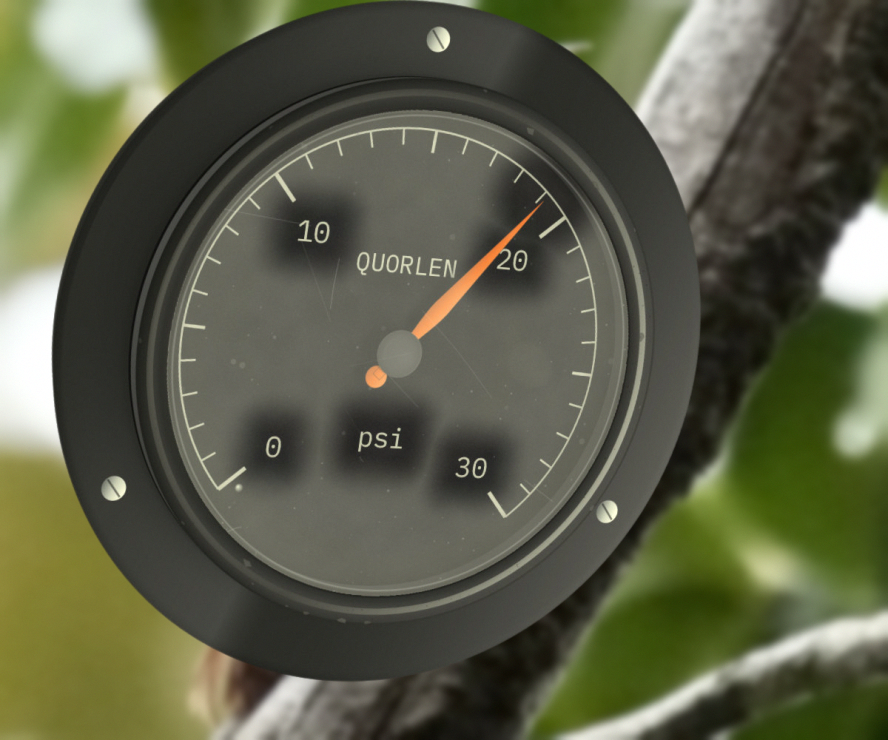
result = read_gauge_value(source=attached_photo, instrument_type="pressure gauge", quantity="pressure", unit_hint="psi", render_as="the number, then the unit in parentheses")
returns 19 (psi)
